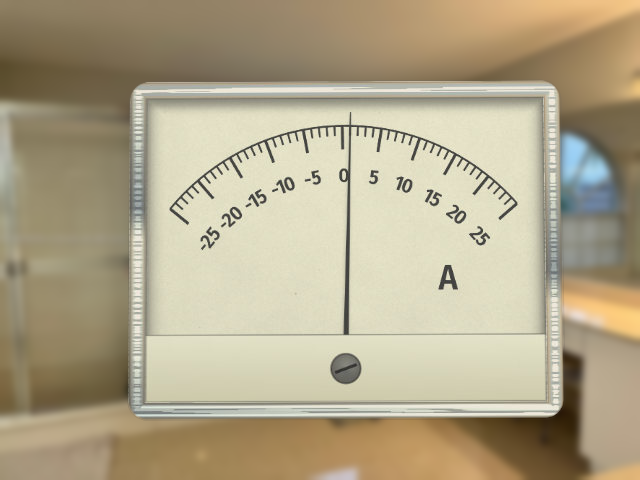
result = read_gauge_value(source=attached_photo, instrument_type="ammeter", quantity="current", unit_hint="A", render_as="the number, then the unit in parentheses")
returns 1 (A)
